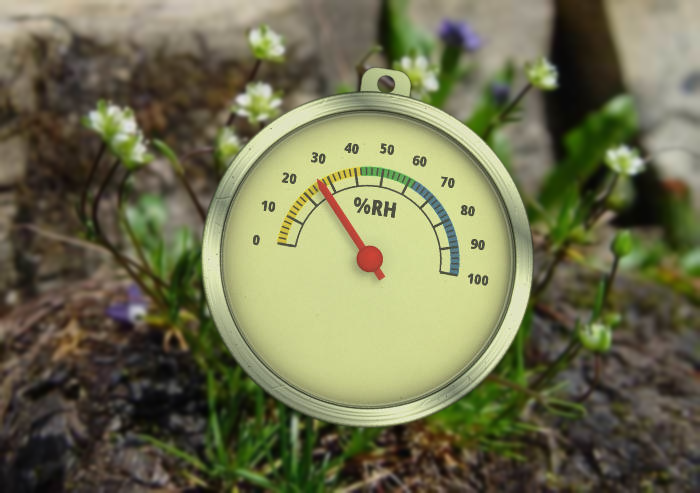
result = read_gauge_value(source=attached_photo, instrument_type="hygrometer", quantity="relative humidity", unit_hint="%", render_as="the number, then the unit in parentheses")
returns 26 (%)
